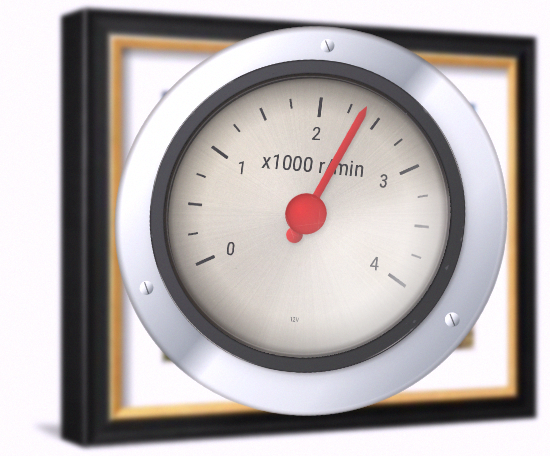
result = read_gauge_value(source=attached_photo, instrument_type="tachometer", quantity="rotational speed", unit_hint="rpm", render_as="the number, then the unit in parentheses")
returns 2375 (rpm)
